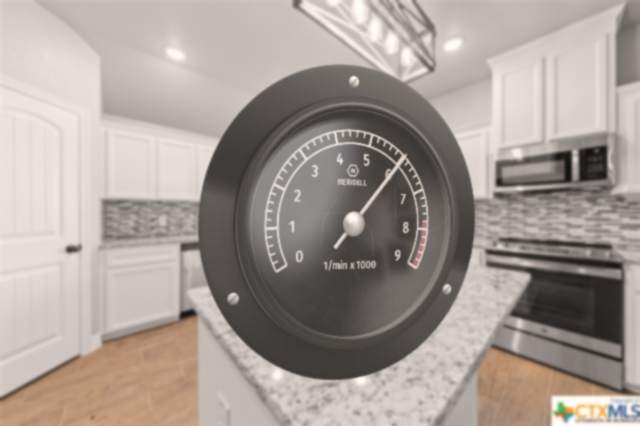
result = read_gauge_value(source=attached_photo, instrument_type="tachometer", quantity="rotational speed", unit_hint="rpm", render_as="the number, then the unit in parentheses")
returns 6000 (rpm)
